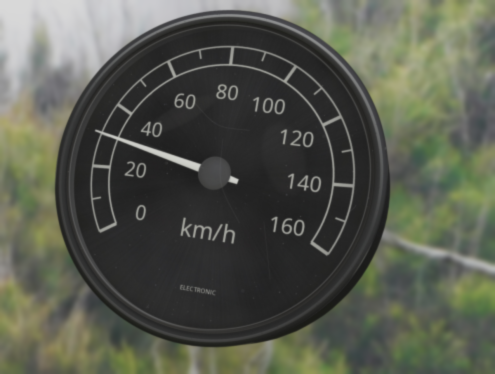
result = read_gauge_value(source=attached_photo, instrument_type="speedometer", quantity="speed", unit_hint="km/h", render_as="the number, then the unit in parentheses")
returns 30 (km/h)
